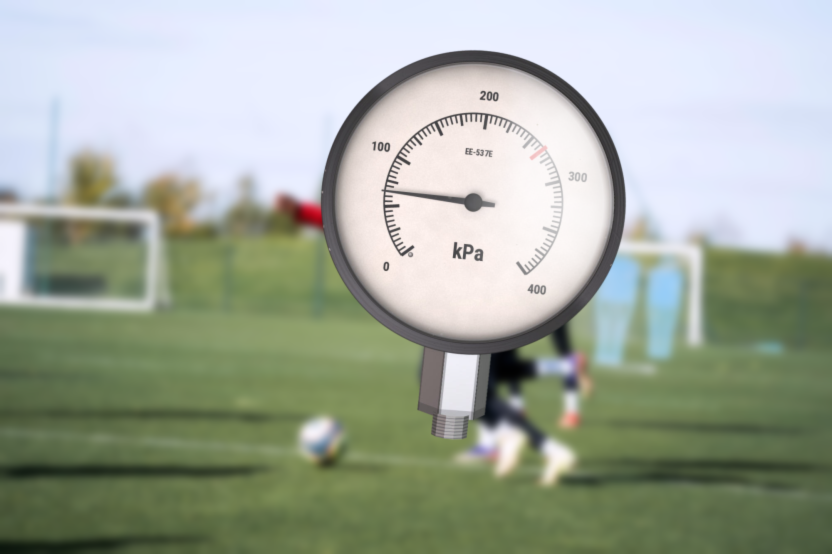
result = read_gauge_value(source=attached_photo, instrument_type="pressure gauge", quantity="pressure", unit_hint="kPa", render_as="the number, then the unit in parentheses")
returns 65 (kPa)
